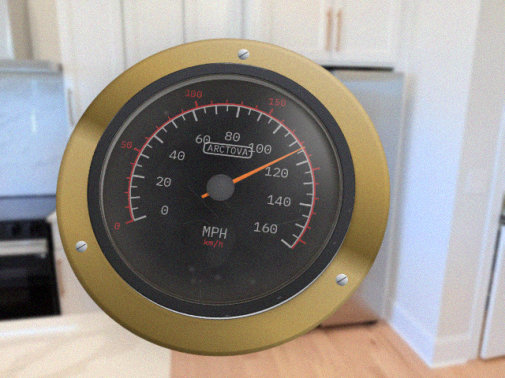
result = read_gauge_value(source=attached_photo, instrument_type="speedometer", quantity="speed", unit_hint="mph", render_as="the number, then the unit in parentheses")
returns 115 (mph)
